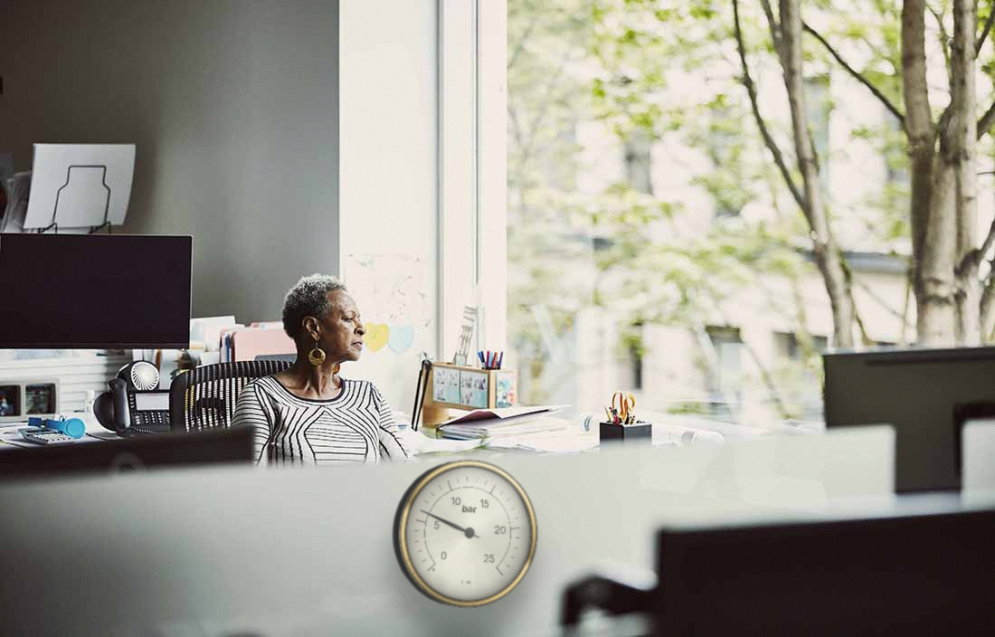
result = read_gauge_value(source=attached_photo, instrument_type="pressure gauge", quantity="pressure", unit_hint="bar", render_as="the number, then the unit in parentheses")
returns 6 (bar)
